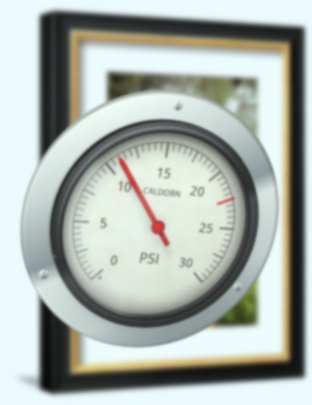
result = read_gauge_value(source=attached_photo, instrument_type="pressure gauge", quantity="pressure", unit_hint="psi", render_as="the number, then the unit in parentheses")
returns 11 (psi)
